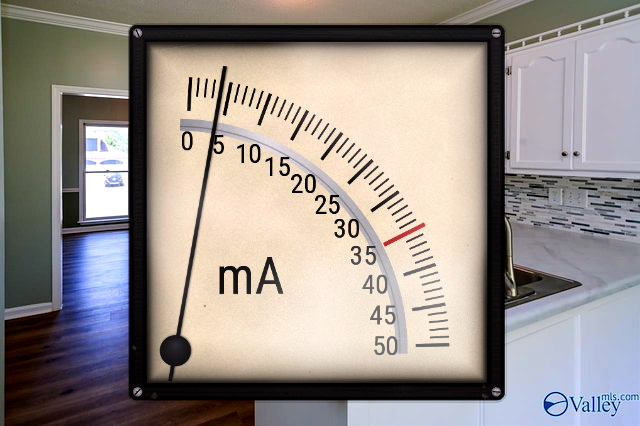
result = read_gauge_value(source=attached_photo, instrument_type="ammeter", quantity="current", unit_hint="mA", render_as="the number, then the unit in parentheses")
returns 4 (mA)
